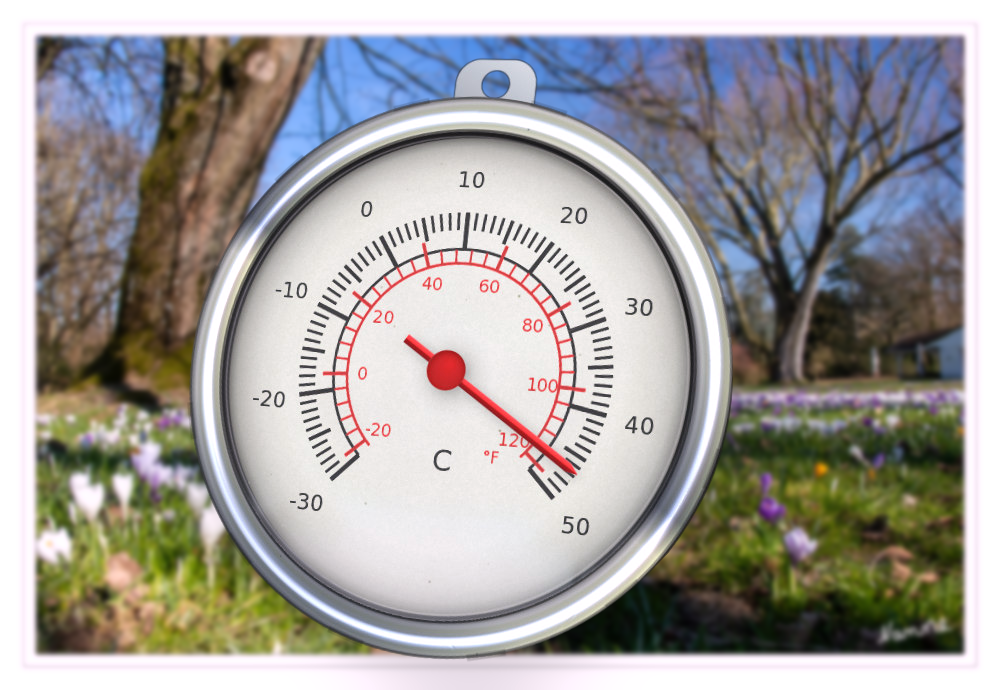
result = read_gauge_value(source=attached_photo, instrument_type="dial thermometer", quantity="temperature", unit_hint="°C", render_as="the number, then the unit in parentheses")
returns 46.5 (°C)
